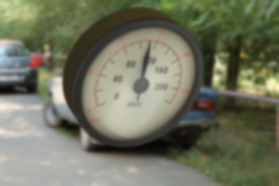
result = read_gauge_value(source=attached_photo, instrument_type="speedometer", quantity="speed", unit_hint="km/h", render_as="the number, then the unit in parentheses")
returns 110 (km/h)
